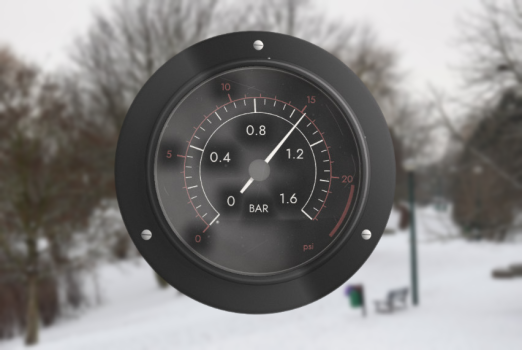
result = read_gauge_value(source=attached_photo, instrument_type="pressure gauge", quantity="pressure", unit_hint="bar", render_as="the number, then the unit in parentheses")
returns 1.05 (bar)
